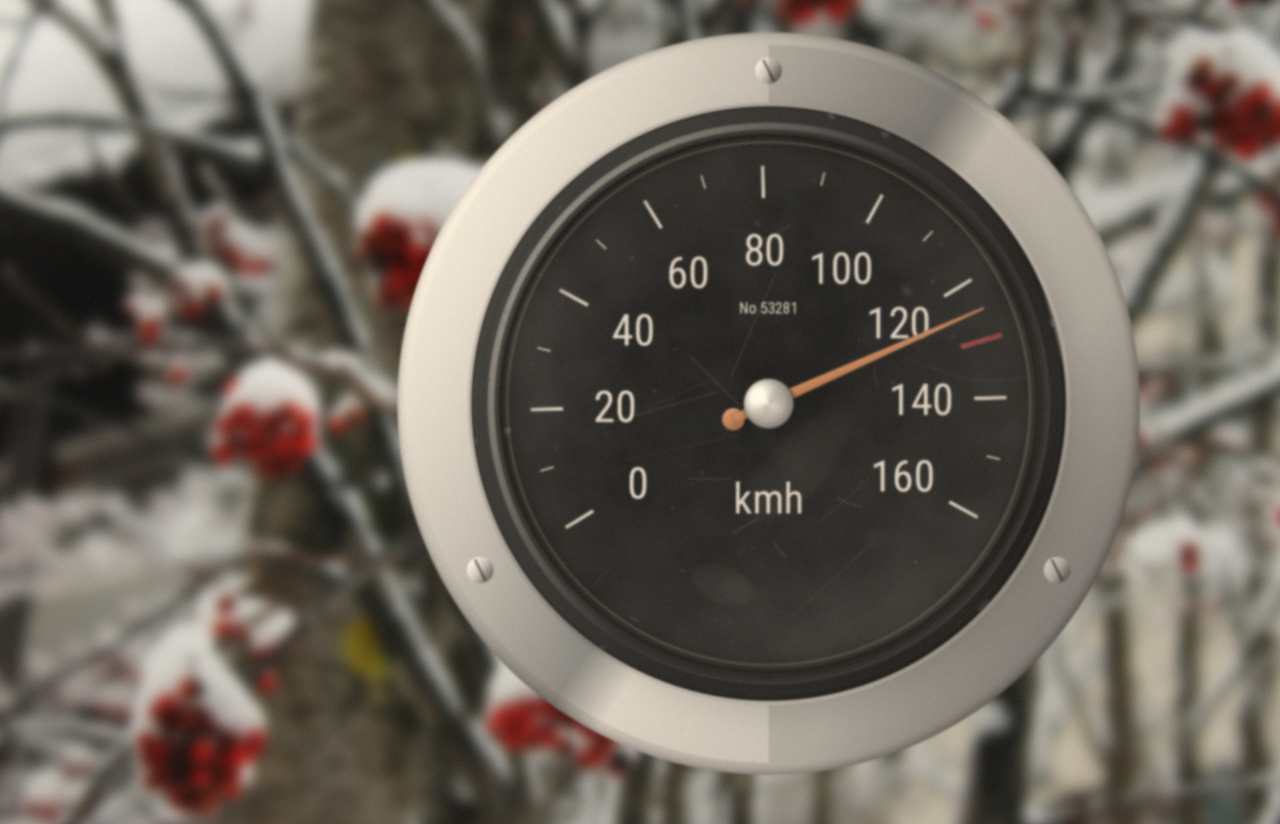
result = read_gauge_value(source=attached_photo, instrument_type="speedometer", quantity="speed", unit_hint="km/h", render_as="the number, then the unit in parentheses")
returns 125 (km/h)
